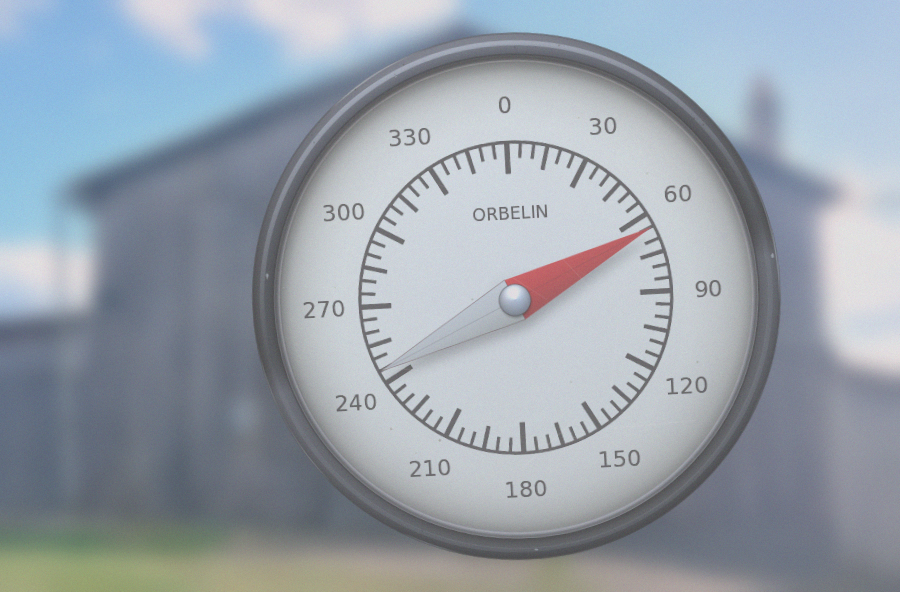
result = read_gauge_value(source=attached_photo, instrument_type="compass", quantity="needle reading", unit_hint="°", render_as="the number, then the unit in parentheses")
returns 65 (°)
